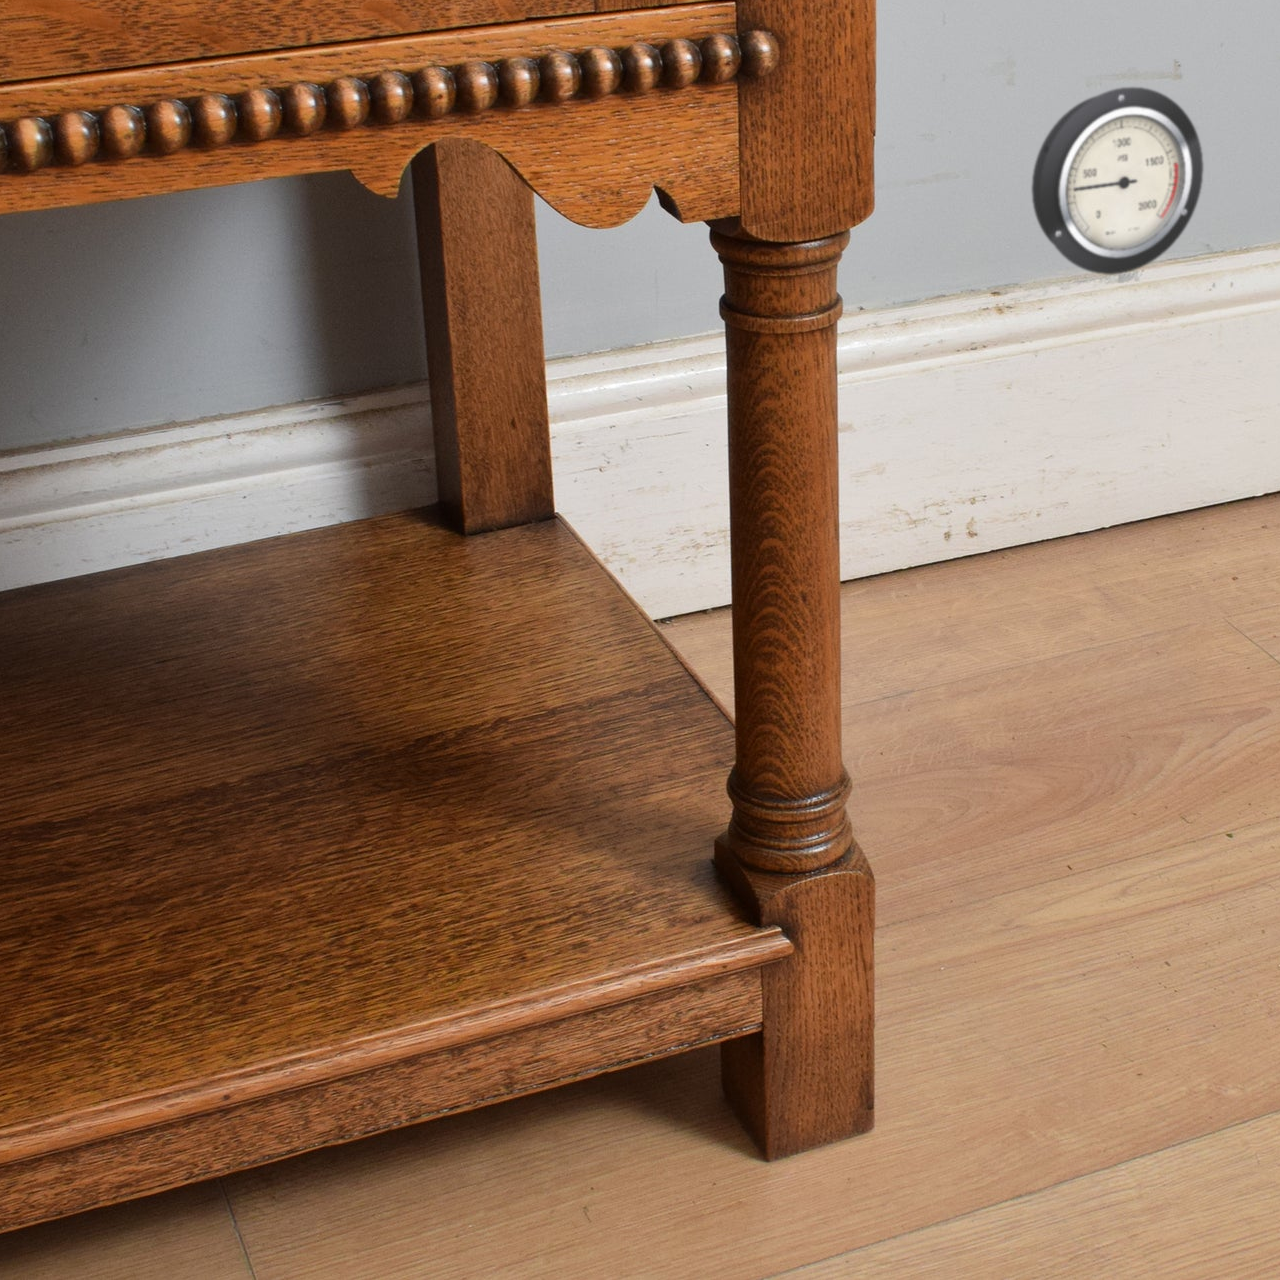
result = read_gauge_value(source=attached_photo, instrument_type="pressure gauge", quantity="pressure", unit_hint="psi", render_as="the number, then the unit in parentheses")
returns 350 (psi)
